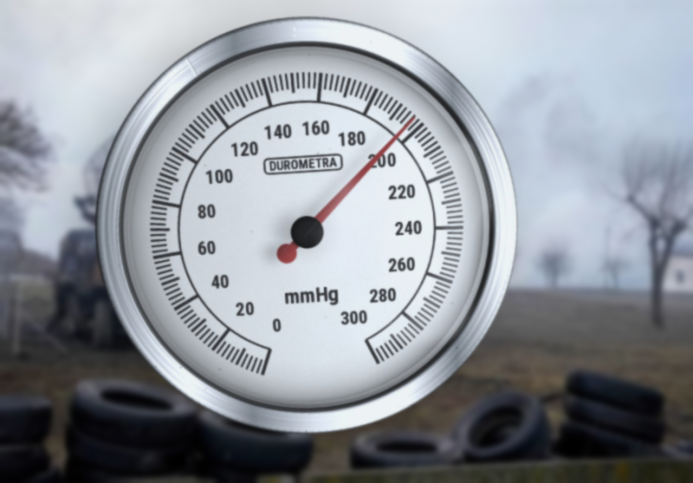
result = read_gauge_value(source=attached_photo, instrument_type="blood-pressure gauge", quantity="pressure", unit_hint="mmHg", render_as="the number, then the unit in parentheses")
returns 196 (mmHg)
